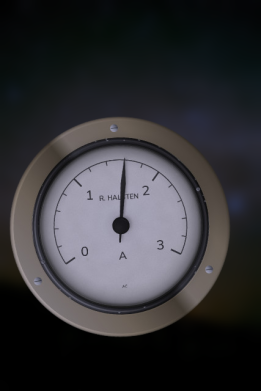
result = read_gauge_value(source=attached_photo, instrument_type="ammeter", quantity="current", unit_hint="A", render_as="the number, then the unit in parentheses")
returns 1.6 (A)
